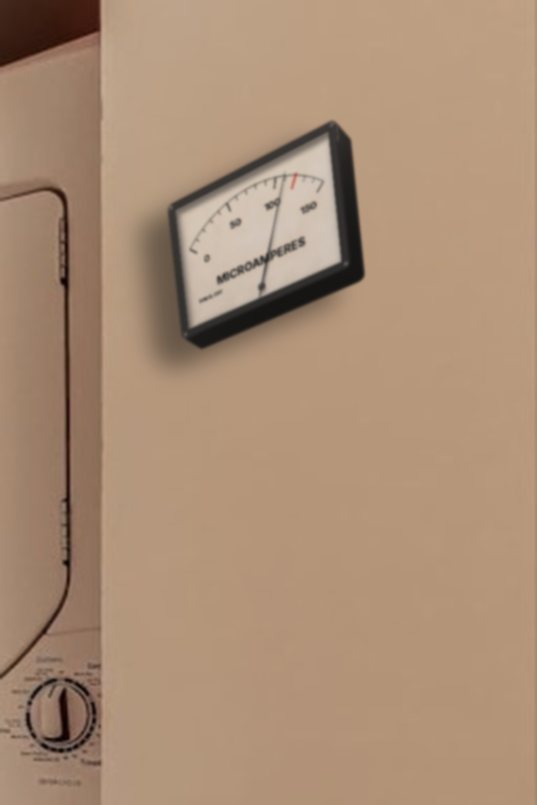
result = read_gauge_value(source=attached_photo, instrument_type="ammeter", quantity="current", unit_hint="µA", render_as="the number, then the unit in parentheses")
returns 110 (µA)
